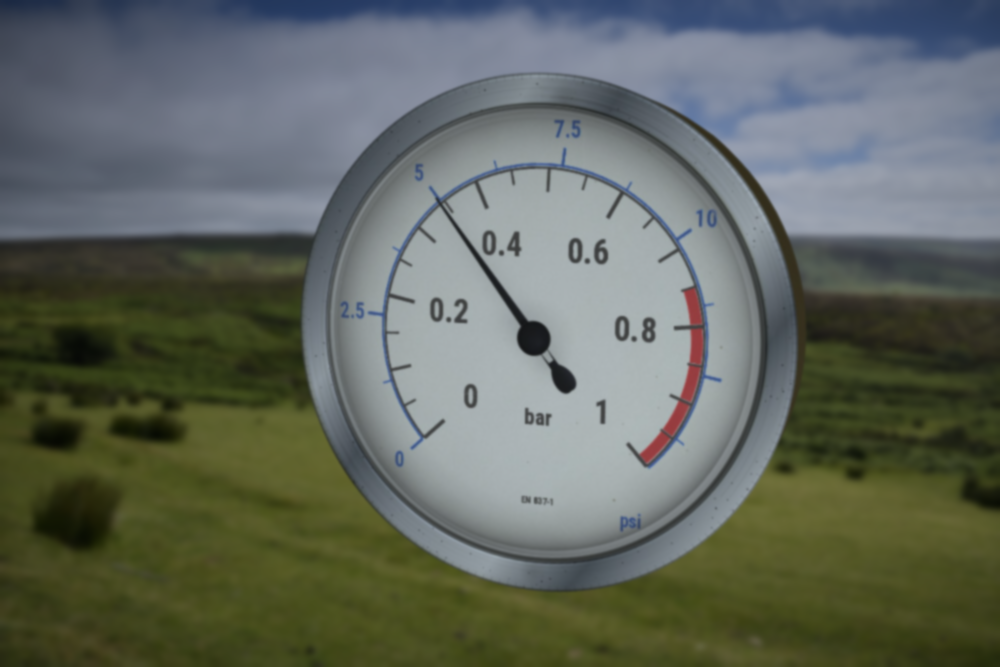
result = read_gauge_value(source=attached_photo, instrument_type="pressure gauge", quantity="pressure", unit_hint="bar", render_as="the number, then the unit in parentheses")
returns 0.35 (bar)
